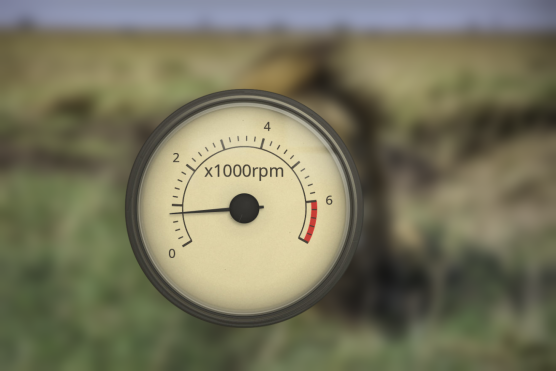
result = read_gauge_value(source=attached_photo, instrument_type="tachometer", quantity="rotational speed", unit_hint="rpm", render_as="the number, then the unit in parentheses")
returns 800 (rpm)
